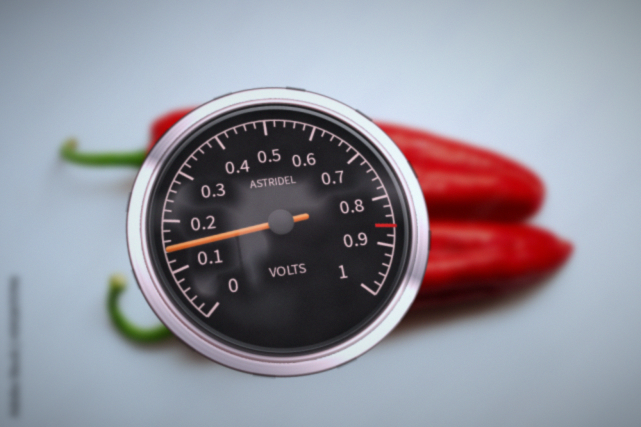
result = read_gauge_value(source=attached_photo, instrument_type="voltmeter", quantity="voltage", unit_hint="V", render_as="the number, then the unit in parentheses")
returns 0.14 (V)
